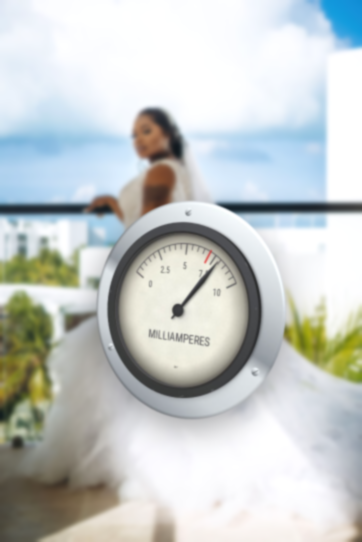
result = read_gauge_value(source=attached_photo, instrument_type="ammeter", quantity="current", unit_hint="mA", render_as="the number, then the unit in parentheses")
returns 8 (mA)
